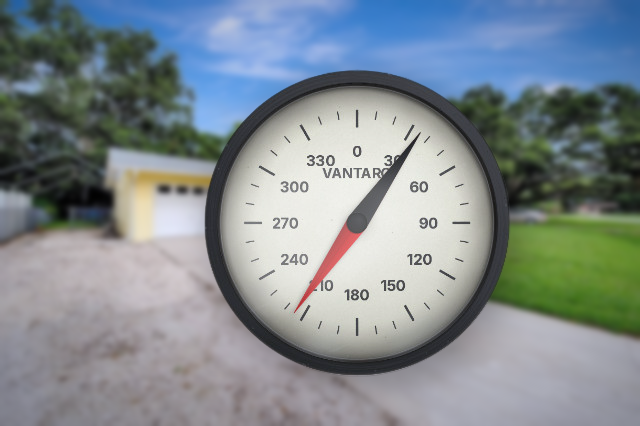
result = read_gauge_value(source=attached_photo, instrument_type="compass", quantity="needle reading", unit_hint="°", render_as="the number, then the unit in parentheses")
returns 215 (°)
